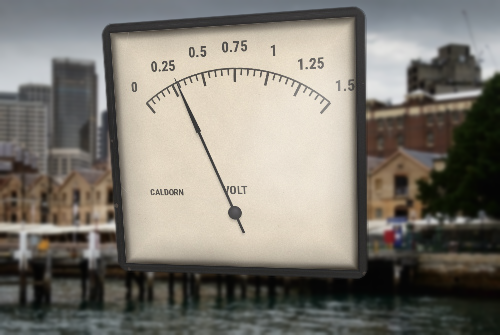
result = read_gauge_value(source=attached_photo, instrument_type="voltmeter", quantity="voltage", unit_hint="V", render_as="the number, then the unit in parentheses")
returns 0.3 (V)
